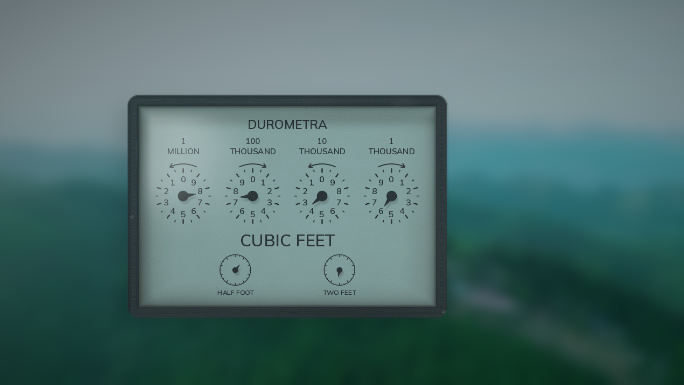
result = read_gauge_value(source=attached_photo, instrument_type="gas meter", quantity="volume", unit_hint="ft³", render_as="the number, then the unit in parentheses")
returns 773600 (ft³)
